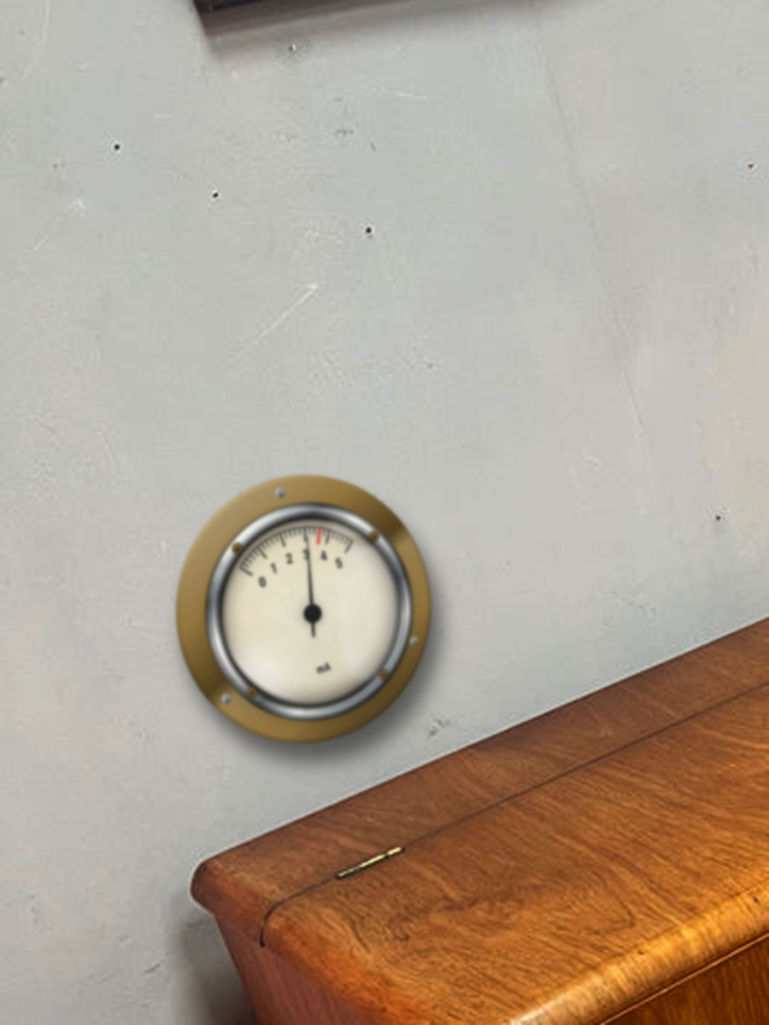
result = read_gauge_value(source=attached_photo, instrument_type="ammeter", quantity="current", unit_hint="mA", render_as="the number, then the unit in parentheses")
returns 3 (mA)
